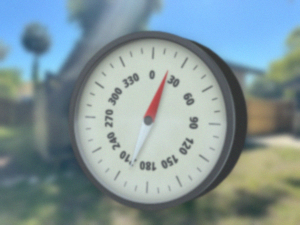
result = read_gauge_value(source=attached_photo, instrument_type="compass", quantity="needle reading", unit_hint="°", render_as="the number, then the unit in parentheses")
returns 20 (°)
